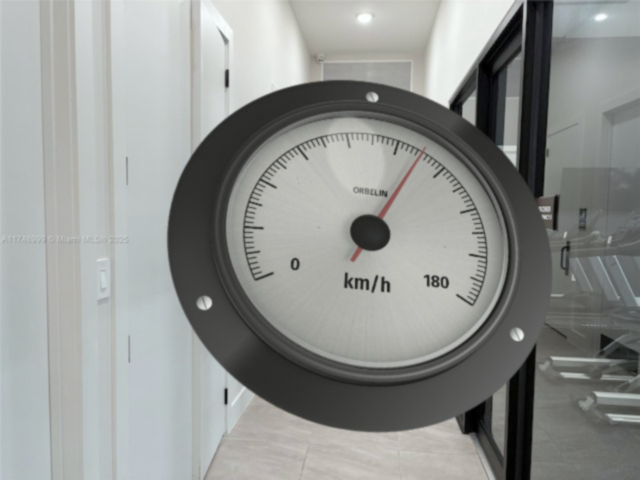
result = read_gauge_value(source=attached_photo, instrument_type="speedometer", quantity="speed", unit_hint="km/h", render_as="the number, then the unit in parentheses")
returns 110 (km/h)
